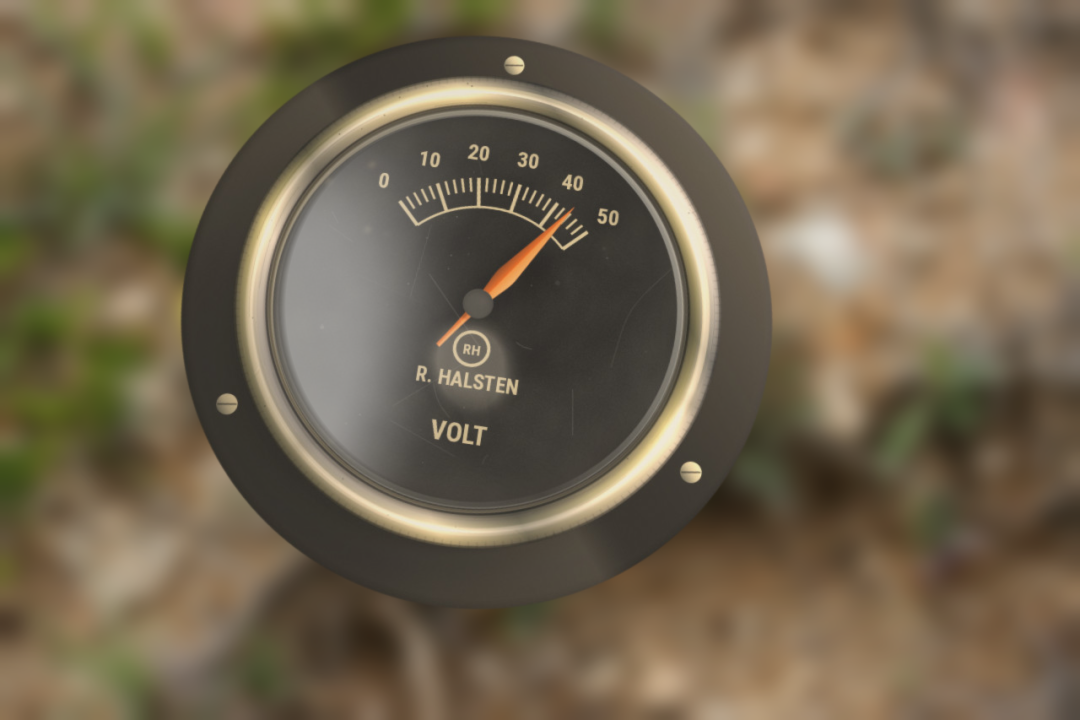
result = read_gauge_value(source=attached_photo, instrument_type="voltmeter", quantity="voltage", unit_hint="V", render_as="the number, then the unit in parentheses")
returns 44 (V)
